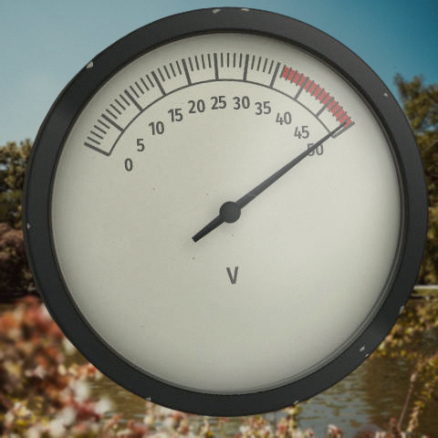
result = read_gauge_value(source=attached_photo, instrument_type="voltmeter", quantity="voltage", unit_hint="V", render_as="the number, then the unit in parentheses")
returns 49 (V)
